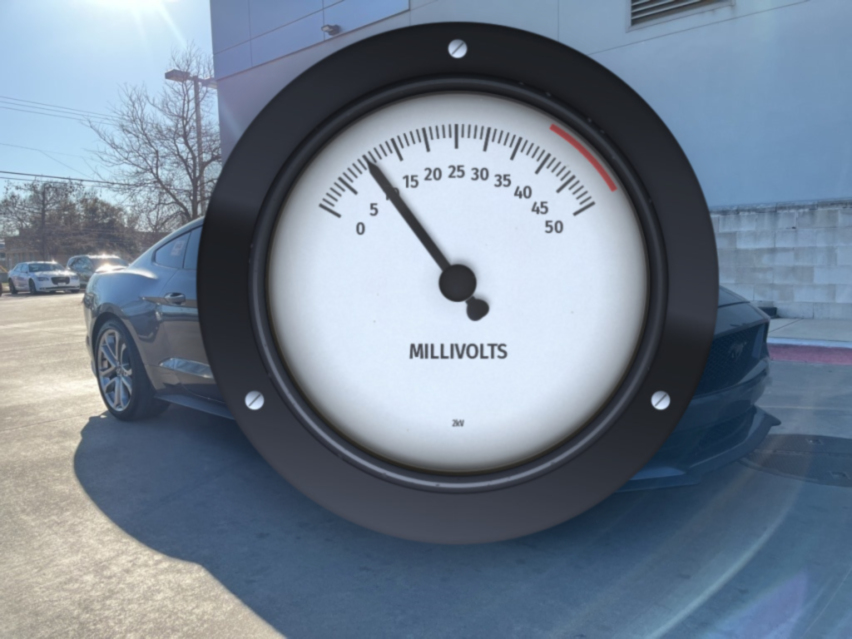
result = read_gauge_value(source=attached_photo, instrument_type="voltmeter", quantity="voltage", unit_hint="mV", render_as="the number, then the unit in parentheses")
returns 10 (mV)
